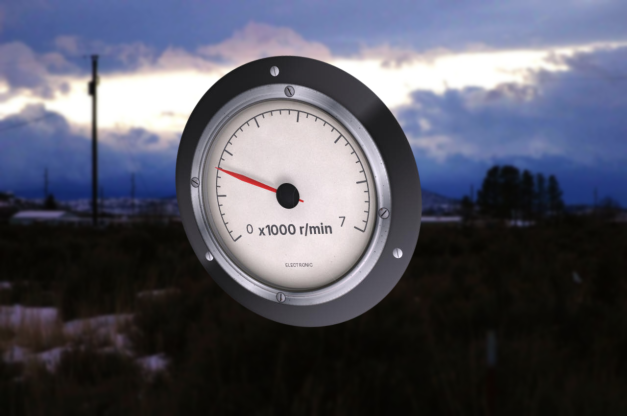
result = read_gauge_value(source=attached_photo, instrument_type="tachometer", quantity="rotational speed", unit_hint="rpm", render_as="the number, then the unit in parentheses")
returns 1600 (rpm)
